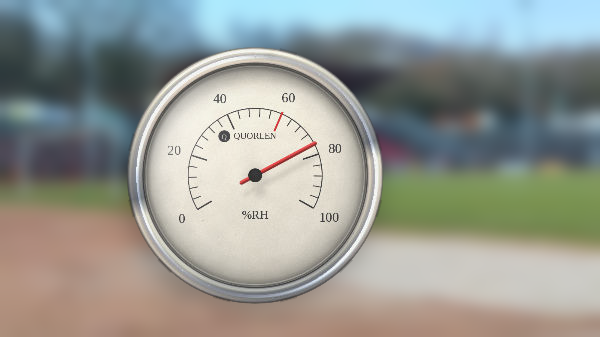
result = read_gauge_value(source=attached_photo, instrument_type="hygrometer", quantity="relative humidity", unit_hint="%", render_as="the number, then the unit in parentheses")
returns 76 (%)
